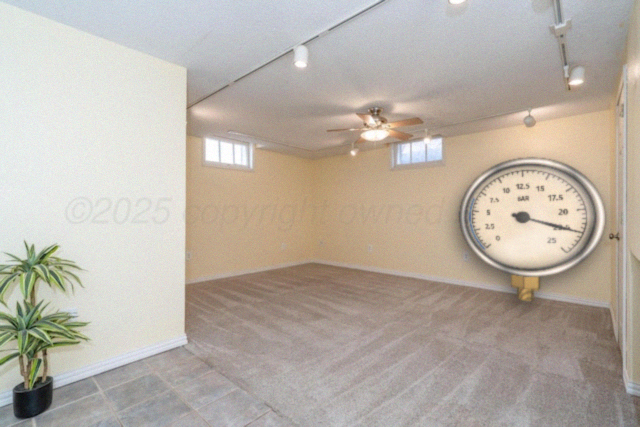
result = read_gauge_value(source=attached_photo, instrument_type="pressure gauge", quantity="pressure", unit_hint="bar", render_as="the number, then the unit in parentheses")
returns 22.5 (bar)
